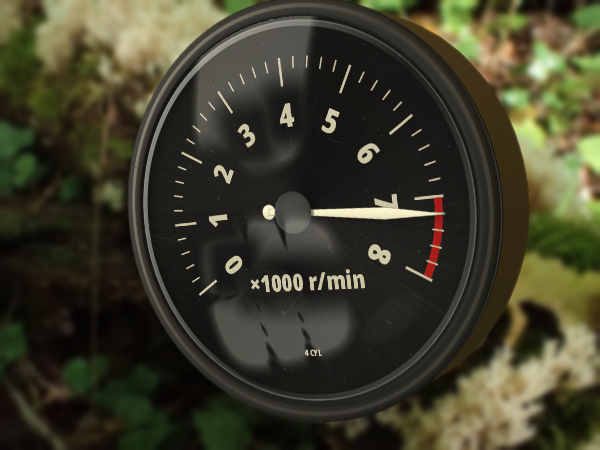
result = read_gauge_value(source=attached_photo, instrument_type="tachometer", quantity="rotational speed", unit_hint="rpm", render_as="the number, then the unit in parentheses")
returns 7200 (rpm)
